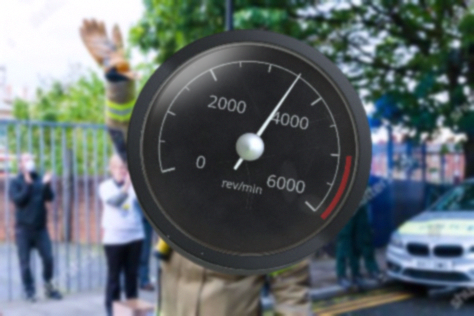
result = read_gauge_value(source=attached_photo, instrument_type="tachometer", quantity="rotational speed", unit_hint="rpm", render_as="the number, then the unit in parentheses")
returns 3500 (rpm)
